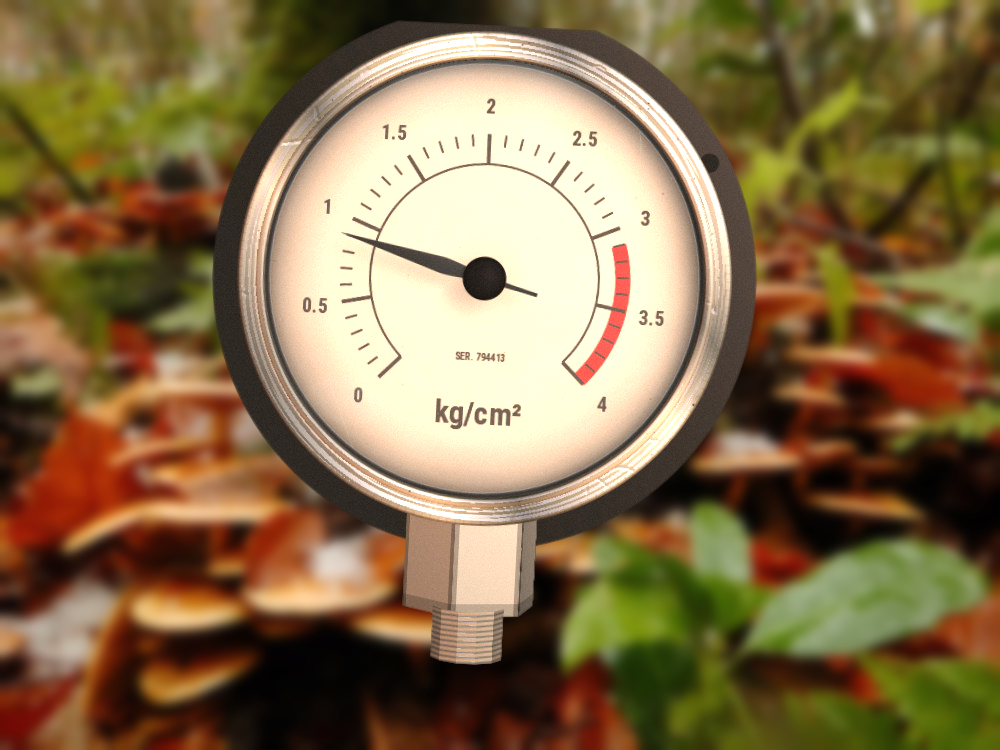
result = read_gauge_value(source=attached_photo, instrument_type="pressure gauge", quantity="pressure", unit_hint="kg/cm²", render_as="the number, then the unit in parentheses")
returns 0.9 (kg/cm²)
